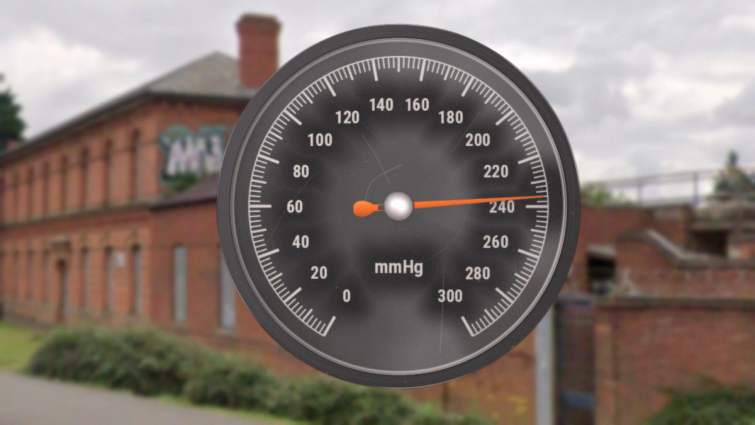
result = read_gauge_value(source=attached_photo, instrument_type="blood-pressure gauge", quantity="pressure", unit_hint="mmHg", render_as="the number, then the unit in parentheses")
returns 236 (mmHg)
